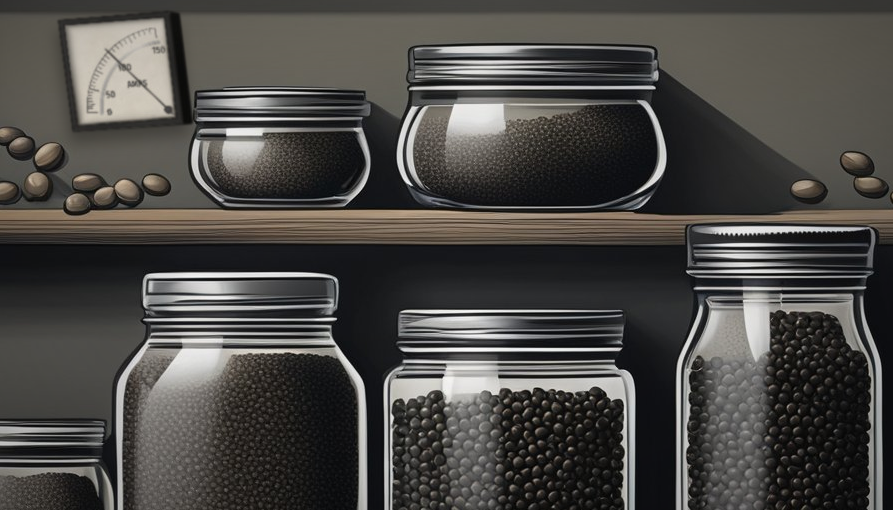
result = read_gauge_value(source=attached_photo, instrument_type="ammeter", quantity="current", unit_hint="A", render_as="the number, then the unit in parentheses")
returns 100 (A)
